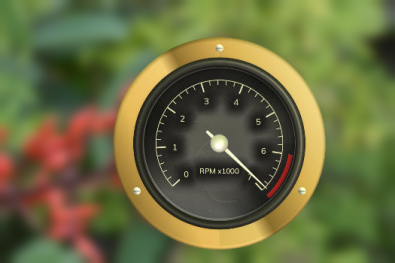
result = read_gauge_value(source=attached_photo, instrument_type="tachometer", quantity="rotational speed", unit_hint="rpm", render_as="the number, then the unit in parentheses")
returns 6900 (rpm)
